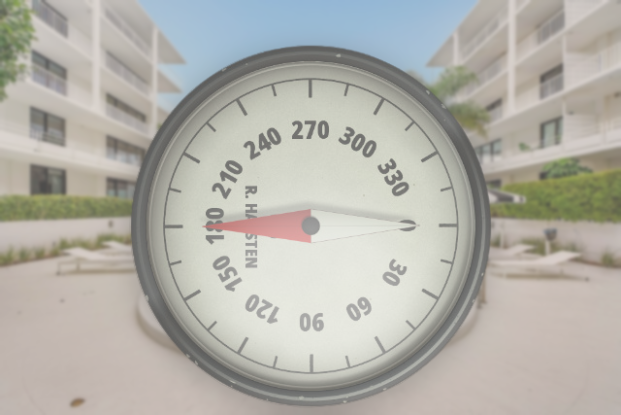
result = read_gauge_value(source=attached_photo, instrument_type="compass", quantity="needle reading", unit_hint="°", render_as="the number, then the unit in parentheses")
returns 180 (°)
